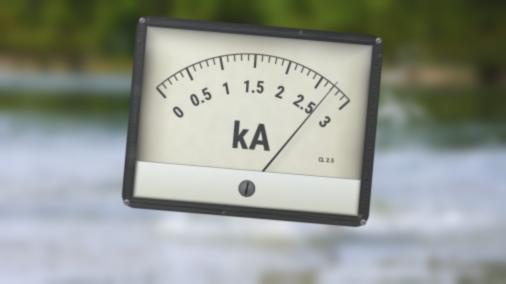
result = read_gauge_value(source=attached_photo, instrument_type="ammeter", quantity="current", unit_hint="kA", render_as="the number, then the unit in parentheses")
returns 2.7 (kA)
